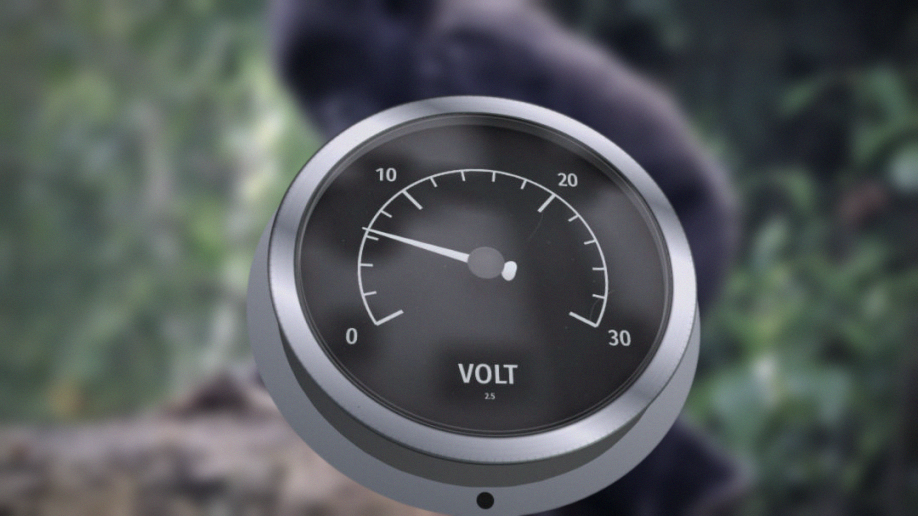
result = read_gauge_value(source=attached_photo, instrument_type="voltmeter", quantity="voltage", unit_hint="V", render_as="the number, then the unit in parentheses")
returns 6 (V)
